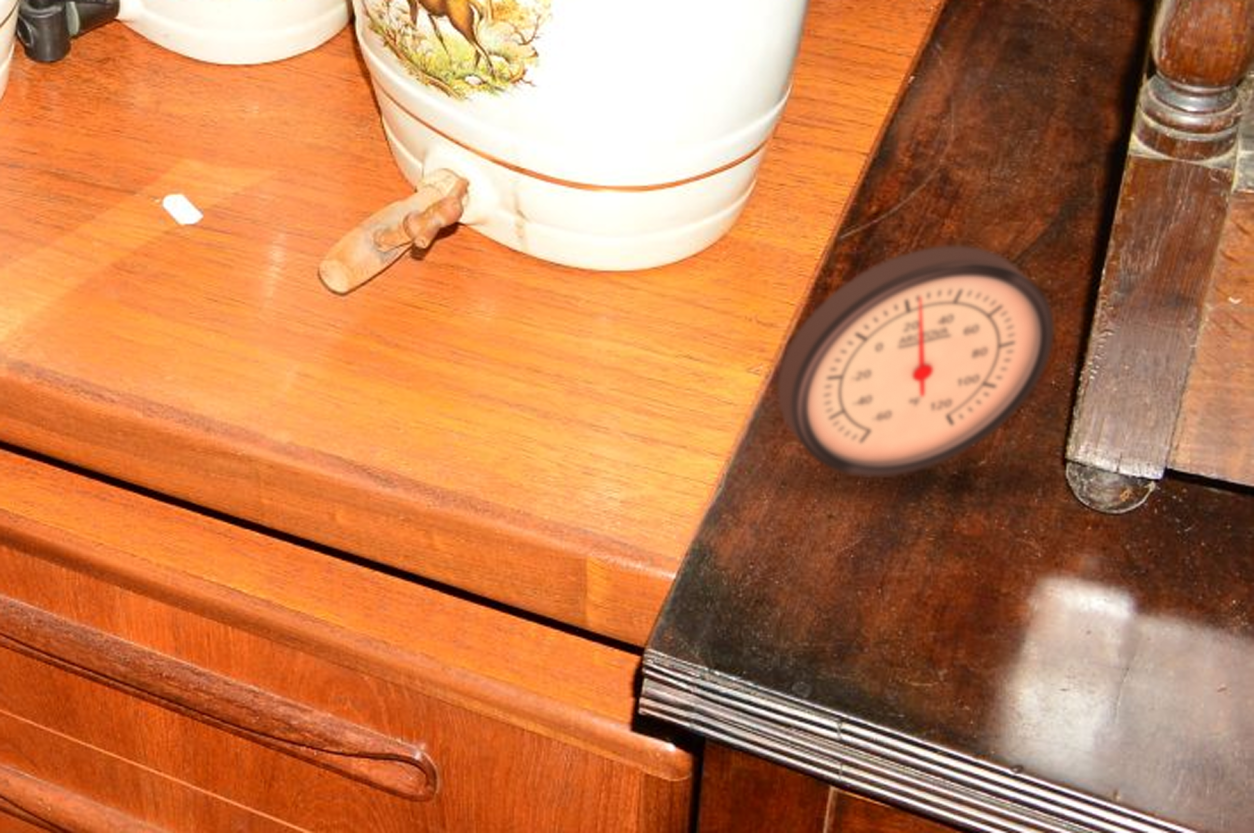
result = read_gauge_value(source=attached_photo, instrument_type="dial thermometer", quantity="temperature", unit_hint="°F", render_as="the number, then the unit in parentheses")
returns 24 (°F)
